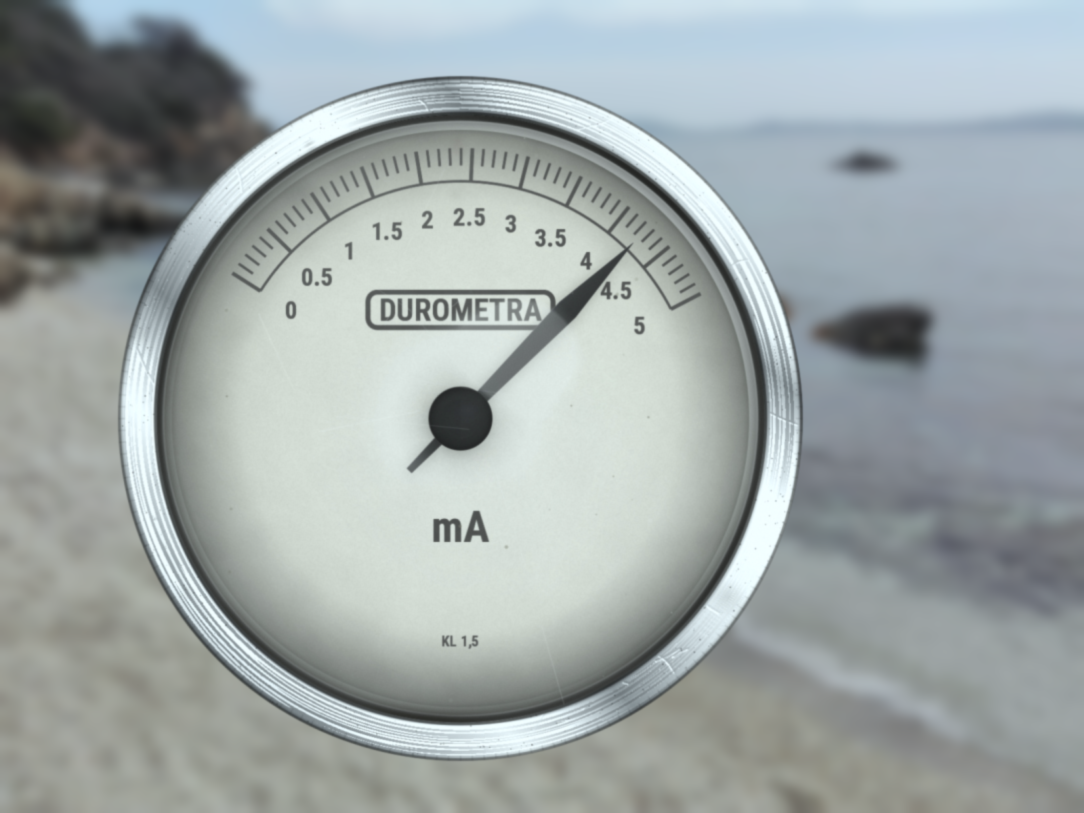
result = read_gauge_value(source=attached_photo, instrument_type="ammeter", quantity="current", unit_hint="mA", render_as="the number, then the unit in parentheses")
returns 4.25 (mA)
